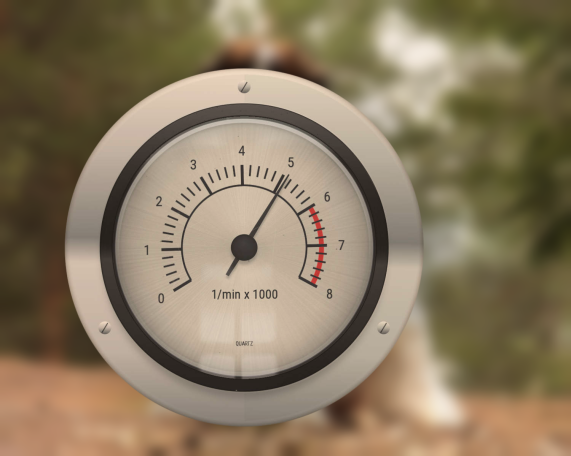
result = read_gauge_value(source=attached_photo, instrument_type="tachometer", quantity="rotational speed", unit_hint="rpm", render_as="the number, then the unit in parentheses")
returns 5100 (rpm)
